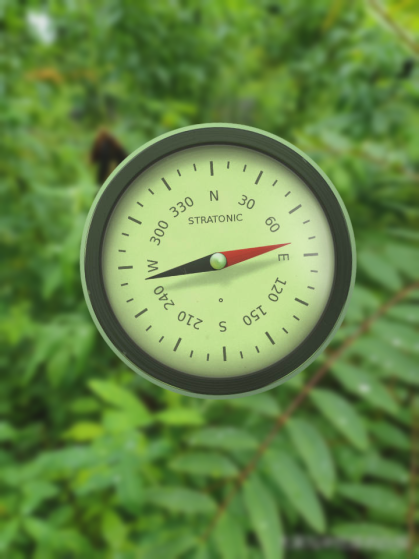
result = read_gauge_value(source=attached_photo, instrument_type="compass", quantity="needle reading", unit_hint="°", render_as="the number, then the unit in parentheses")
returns 80 (°)
